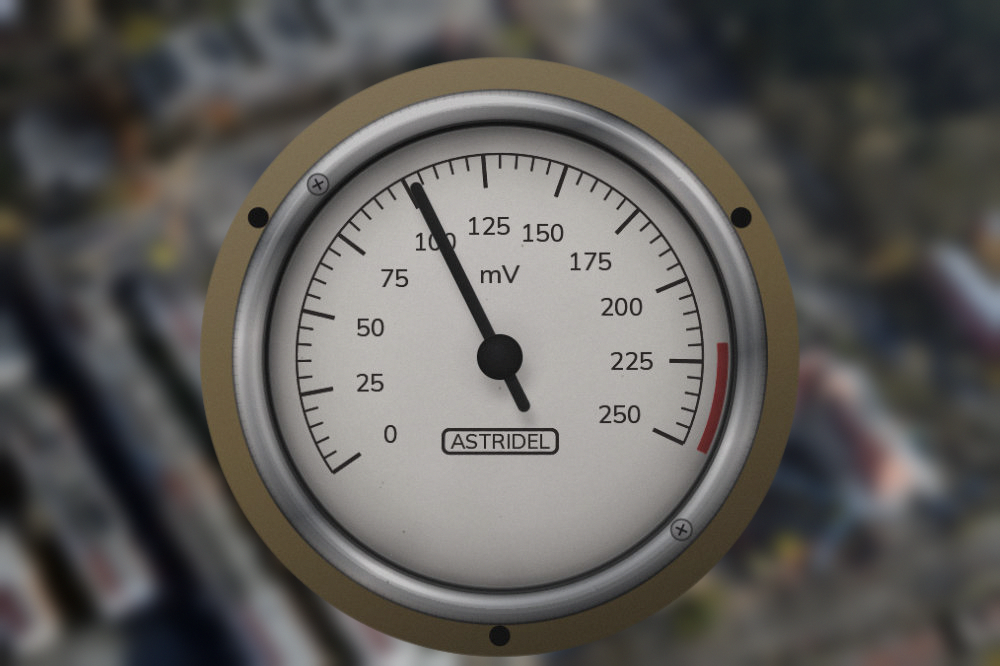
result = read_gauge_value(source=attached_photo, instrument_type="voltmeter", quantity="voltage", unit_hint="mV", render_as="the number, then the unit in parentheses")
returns 102.5 (mV)
